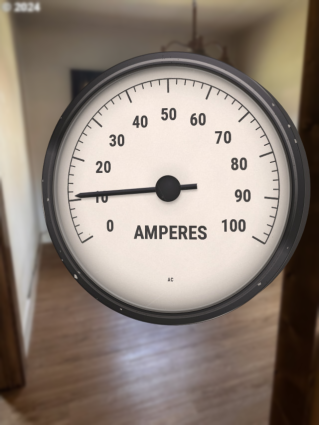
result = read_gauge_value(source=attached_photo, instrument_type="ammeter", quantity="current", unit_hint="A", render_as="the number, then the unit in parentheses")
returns 11 (A)
